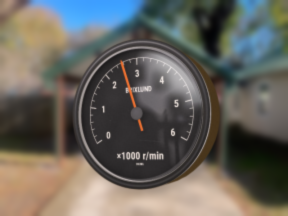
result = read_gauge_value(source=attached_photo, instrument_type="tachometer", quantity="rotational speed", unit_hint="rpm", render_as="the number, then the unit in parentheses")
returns 2600 (rpm)
